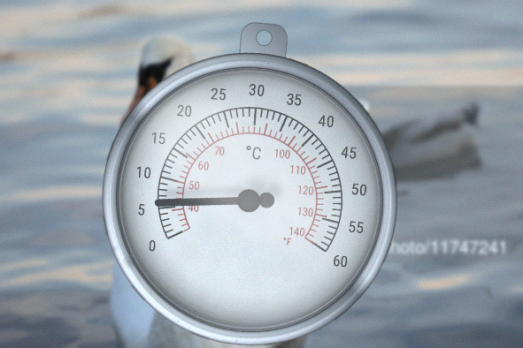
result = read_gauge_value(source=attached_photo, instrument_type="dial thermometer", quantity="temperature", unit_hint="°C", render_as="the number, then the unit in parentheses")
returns 6 (°C)
